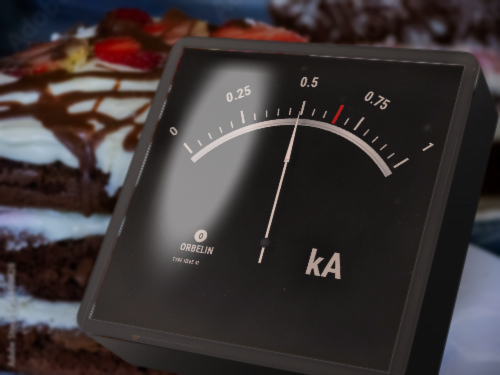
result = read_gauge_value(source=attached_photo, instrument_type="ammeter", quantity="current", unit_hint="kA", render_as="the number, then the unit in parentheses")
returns 0.5 (kA)
